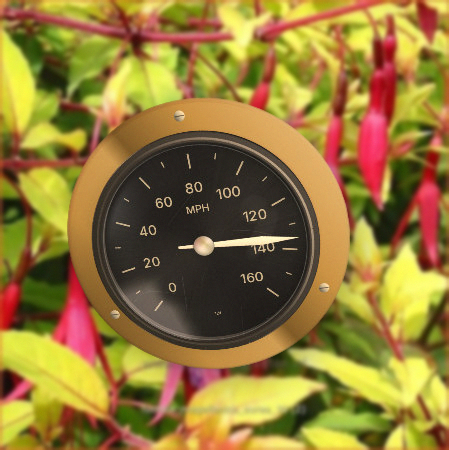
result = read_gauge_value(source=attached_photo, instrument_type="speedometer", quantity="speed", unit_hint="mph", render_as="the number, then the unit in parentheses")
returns 135 (mph)
